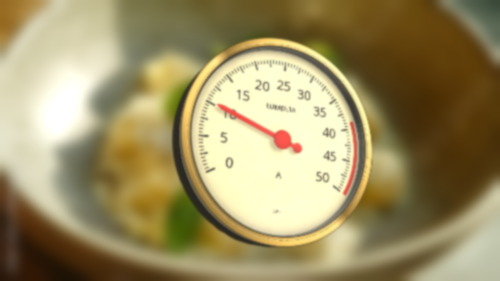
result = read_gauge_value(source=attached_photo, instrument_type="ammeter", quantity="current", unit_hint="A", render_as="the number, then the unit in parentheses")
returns 10 (A)
